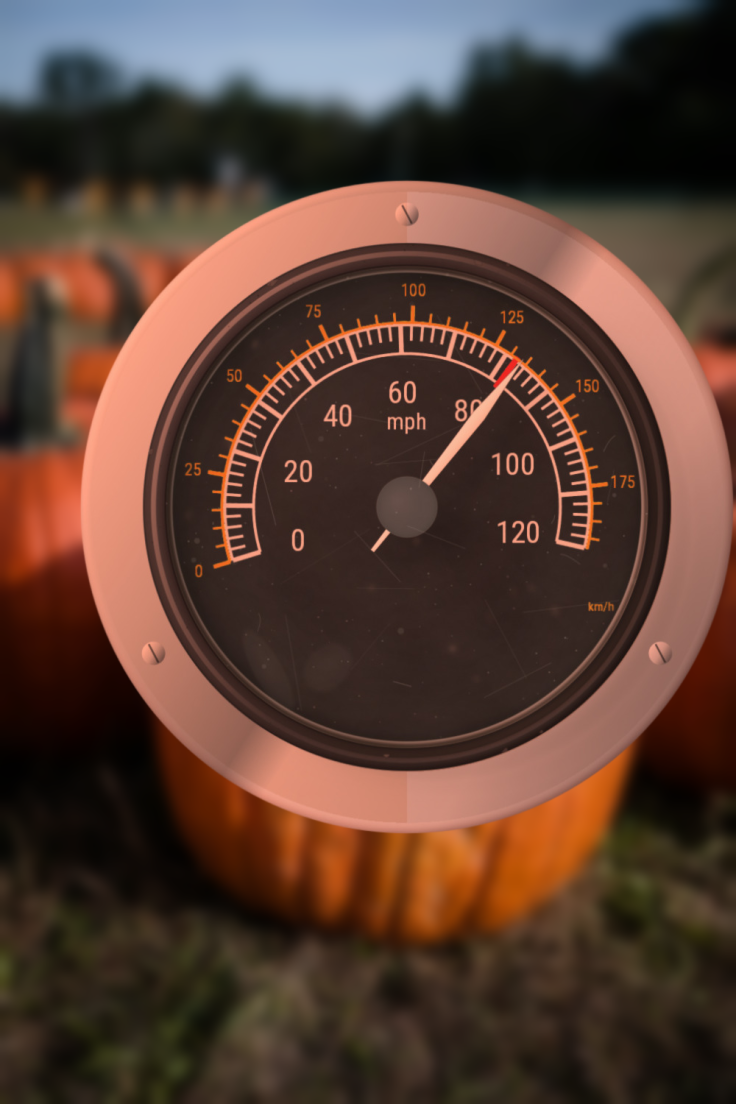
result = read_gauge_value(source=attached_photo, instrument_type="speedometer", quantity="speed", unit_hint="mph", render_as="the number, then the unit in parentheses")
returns 83 (mph)
